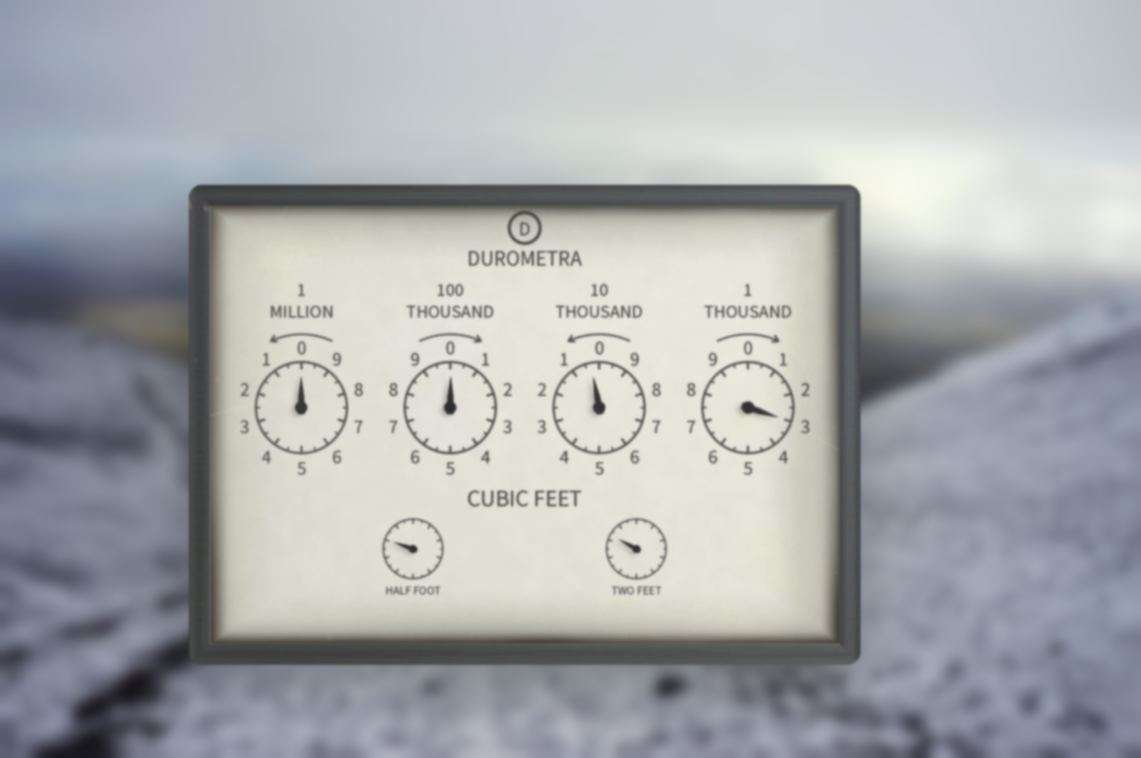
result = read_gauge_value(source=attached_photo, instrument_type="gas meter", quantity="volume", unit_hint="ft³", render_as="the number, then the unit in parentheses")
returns 300 (ft³)
